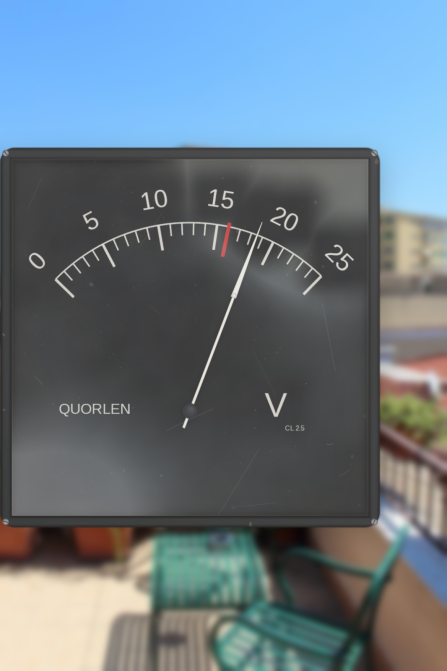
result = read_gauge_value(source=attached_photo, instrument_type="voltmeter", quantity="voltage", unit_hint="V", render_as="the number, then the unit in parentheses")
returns 18.5 (V)
